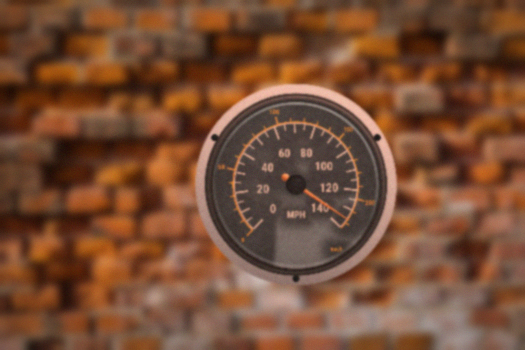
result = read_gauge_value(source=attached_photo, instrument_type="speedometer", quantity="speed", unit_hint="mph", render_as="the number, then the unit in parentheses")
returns 135 (mph)
